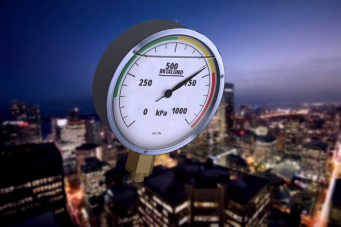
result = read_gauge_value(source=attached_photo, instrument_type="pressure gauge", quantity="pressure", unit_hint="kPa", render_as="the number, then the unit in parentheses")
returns 700 (kPa)
